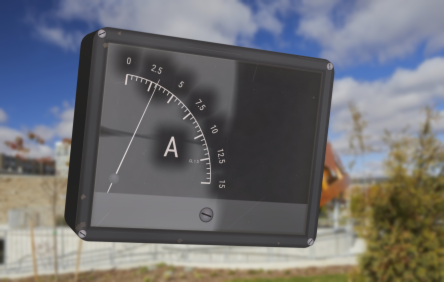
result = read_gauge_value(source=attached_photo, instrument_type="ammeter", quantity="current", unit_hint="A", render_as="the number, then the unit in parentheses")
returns 3 (A)
